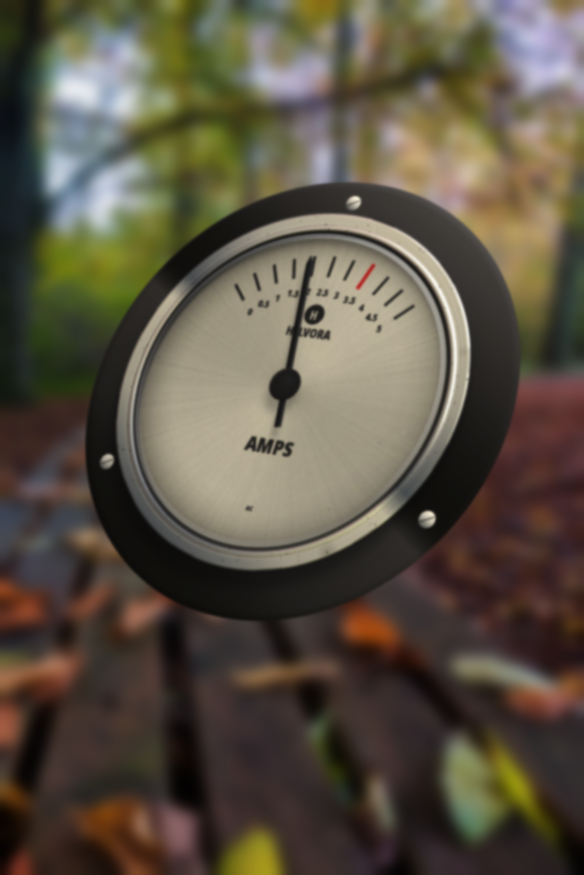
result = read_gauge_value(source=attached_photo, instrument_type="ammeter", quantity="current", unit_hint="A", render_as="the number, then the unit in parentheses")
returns 2 (A)
